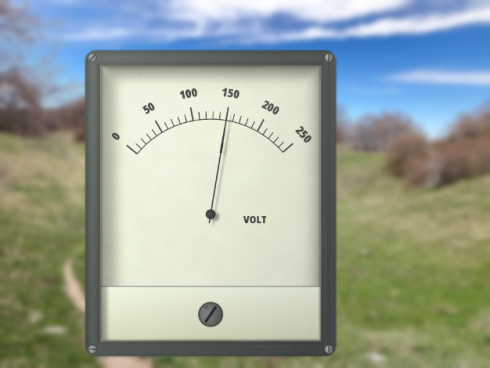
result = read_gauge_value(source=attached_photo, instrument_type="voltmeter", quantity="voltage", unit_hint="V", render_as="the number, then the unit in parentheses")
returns 150 (V)
